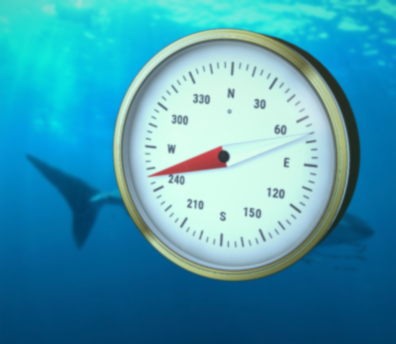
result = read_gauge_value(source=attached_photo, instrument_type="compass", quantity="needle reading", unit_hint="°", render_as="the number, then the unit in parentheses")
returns 250 (°)
